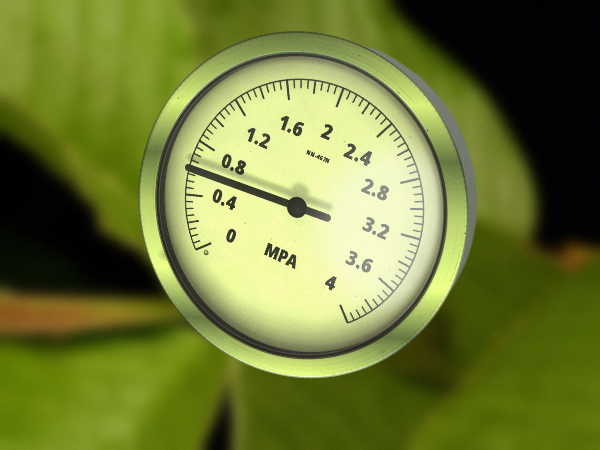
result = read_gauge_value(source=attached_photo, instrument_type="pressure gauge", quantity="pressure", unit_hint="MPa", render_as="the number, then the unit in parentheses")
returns 0.6 (MPa)
